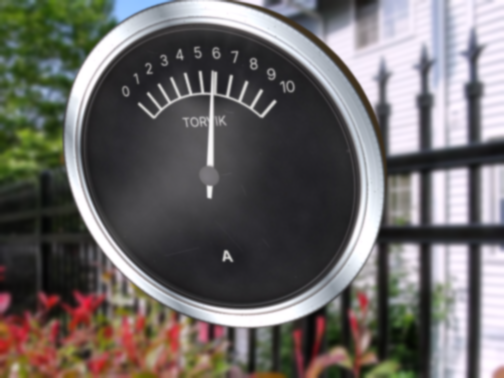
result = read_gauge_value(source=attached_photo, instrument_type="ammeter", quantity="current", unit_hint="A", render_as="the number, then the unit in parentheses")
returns 6 (A)
